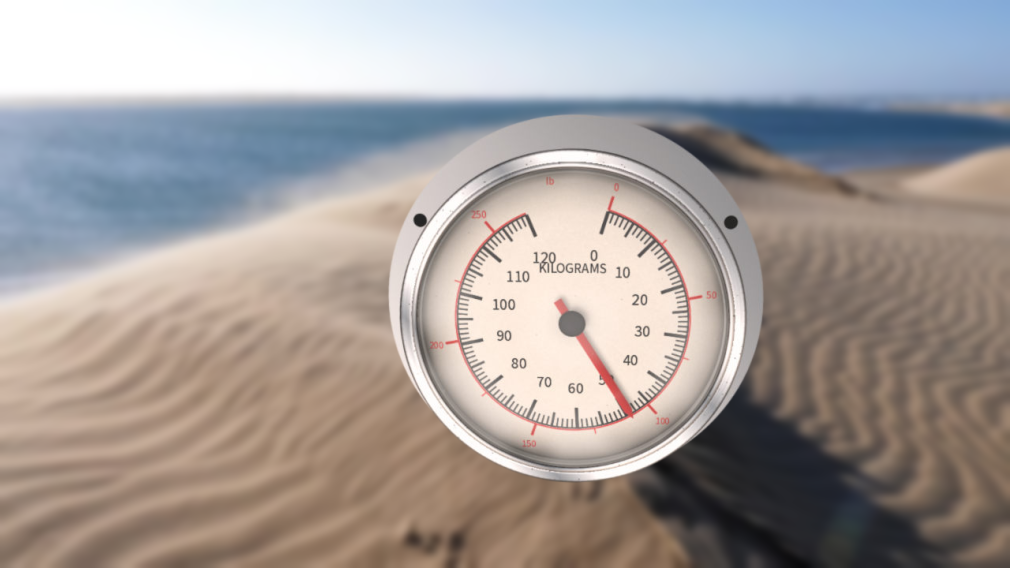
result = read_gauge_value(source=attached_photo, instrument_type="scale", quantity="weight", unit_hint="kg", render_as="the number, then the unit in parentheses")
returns 49 (kg)
